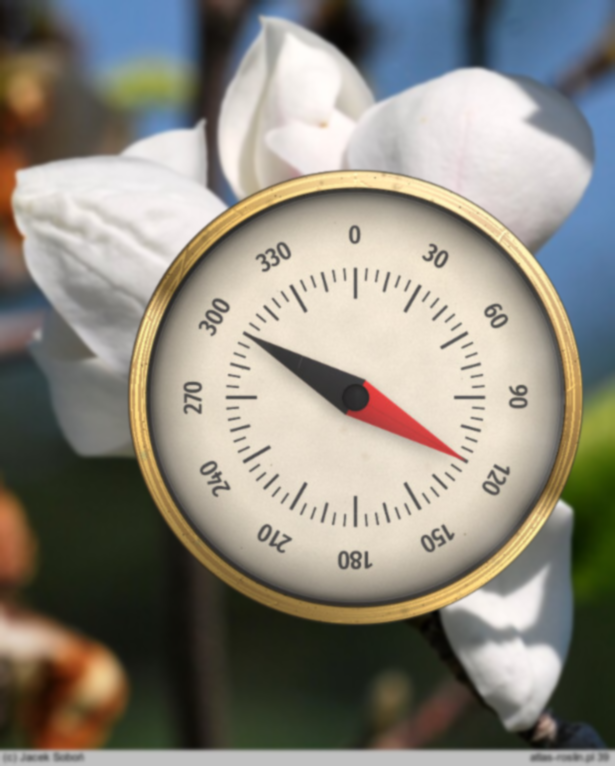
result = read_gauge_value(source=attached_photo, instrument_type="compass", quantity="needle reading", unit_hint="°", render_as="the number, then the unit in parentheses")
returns 120 (°)
